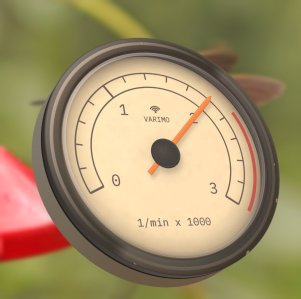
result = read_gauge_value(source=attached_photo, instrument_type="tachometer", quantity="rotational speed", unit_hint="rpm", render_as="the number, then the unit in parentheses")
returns 2000 (rpm)
